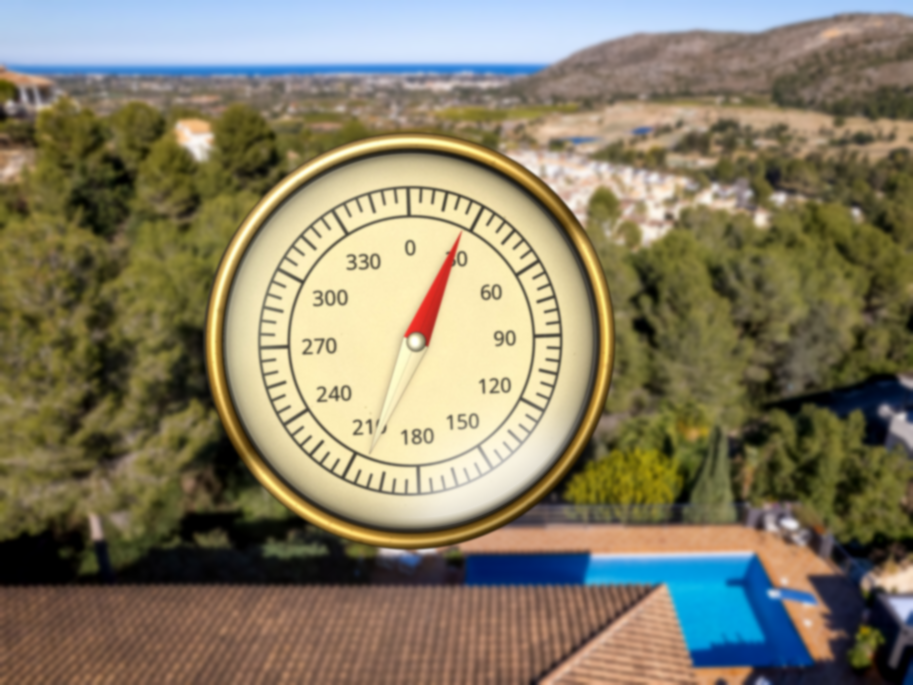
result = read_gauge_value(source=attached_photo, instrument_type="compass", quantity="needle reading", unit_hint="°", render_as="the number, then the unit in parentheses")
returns 25 (°)
